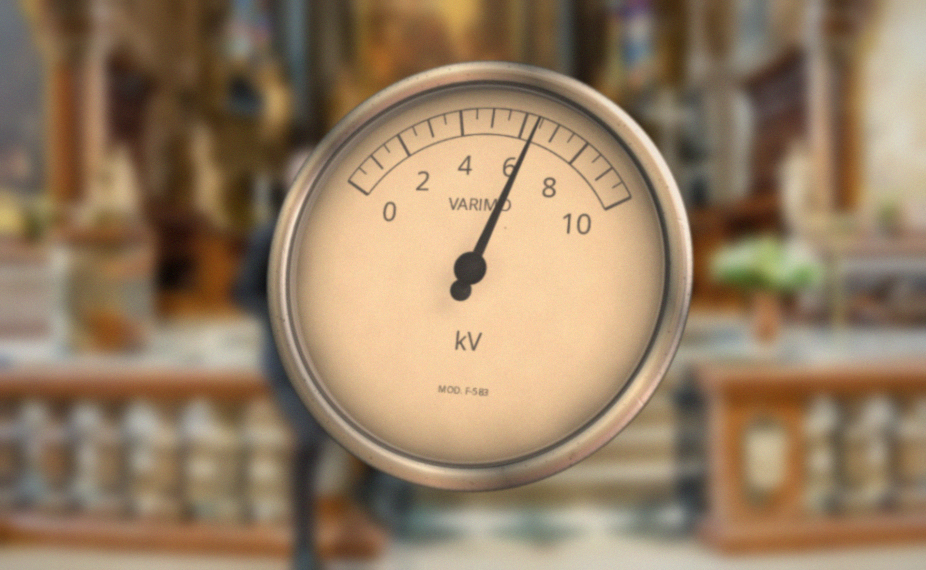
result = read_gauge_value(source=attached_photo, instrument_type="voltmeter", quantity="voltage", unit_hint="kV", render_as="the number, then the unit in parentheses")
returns 6.5 (kV)
